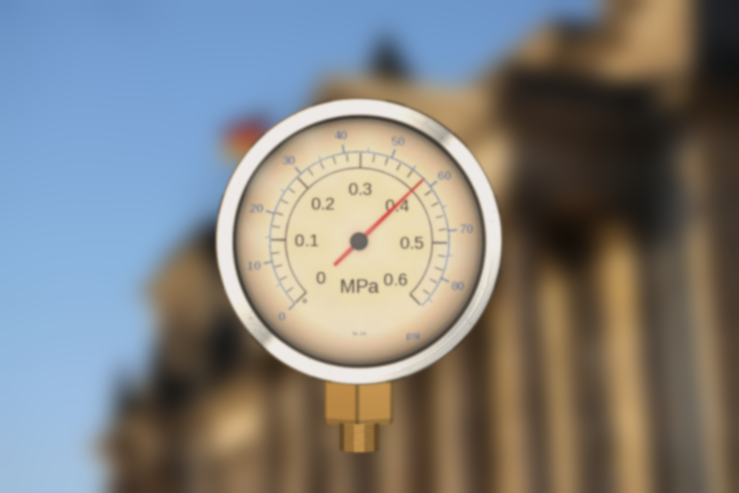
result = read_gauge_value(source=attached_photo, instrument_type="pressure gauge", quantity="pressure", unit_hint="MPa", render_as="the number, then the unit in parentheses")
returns 0.4 (MPa)
